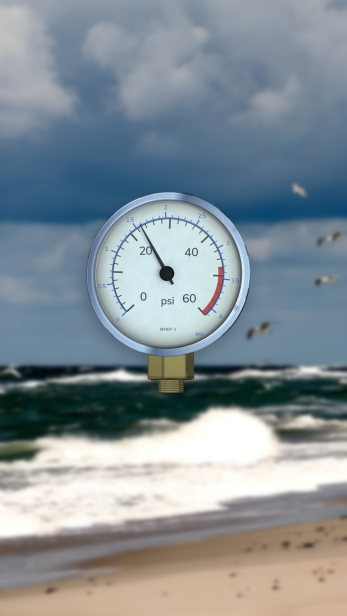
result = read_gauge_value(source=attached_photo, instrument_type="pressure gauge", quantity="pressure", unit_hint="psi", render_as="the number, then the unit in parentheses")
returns 23 (psi)
